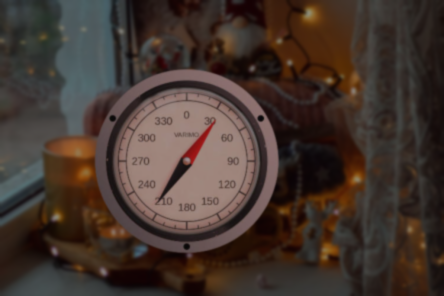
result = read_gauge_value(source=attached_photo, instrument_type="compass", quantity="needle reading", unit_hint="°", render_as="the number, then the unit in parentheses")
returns 35 (°)
